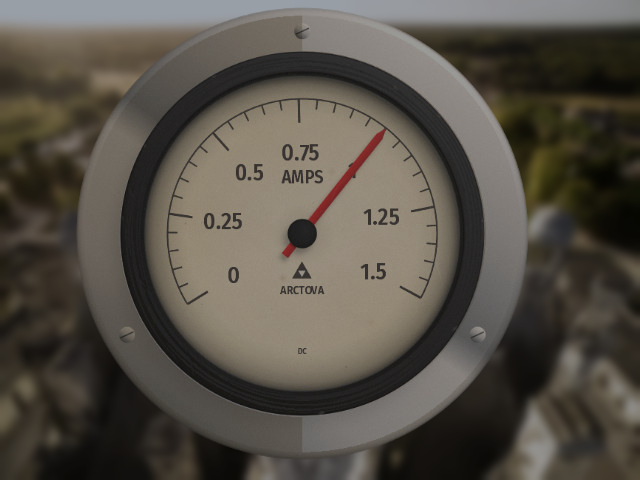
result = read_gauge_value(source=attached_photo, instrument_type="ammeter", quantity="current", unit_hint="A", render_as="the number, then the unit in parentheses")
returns 1 (A)
